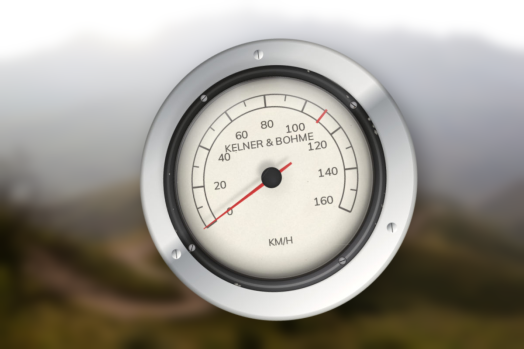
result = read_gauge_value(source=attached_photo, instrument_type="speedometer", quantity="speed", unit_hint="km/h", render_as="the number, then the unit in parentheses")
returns 0 (km/h)
